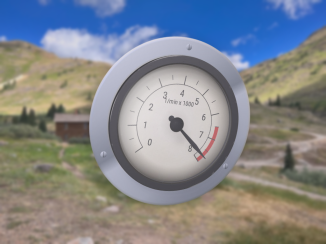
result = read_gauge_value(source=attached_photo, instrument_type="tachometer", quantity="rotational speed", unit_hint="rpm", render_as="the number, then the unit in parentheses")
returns 7750 (rpm)
